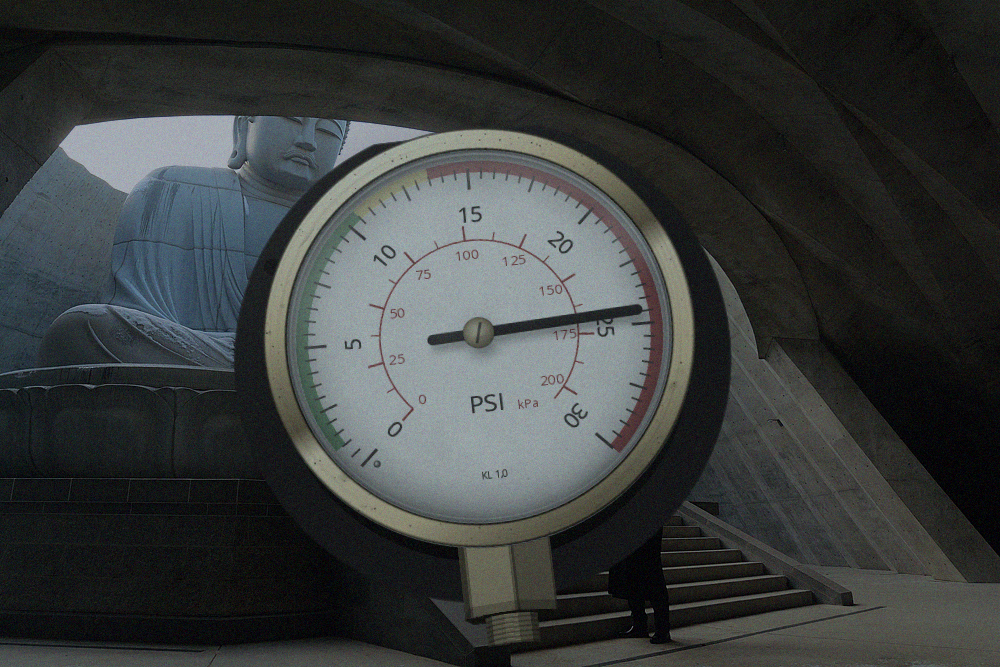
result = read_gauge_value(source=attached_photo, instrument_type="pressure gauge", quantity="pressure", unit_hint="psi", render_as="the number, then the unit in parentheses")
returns 24.5 (psi)
